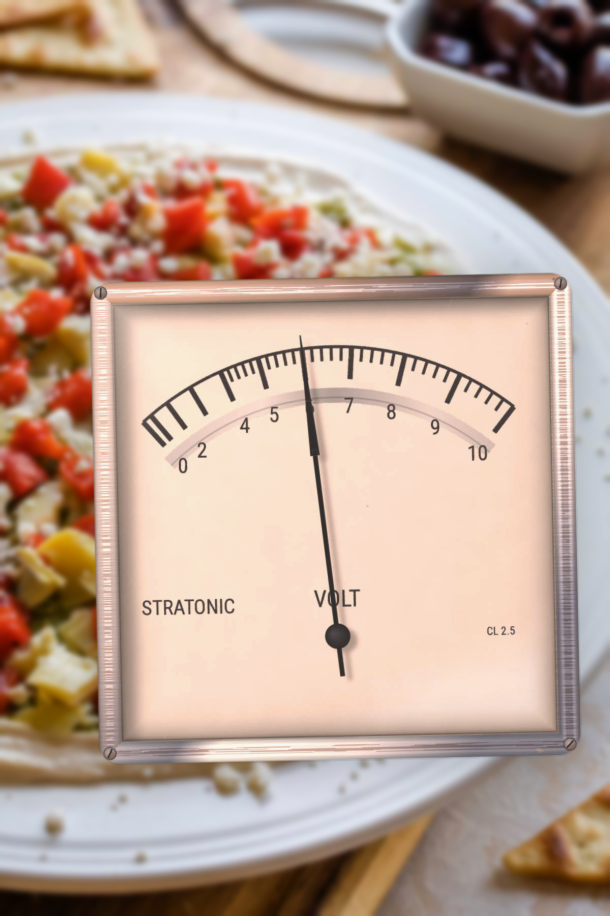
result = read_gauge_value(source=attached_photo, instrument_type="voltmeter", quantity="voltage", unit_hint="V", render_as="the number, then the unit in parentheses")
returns 6 (V)
